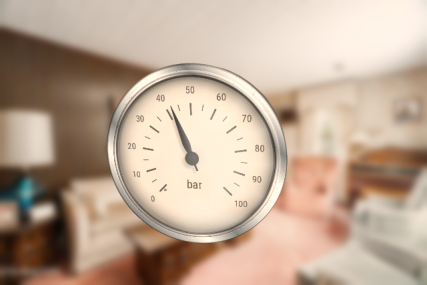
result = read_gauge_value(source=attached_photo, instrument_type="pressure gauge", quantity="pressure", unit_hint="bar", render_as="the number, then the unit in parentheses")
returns 42.5 (bar)
